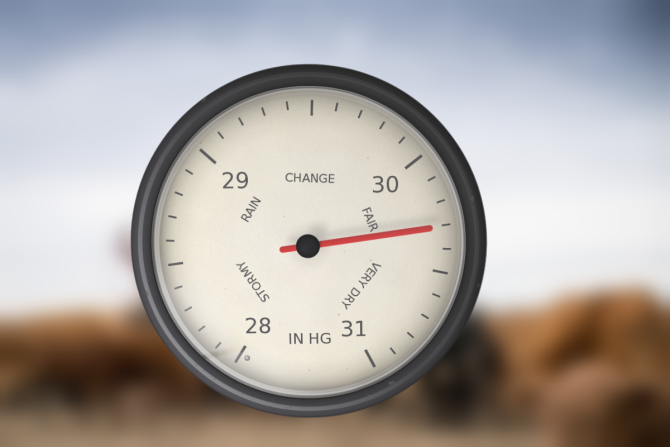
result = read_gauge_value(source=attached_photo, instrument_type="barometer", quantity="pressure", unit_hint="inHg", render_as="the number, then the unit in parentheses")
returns 30.3 (inHg)
